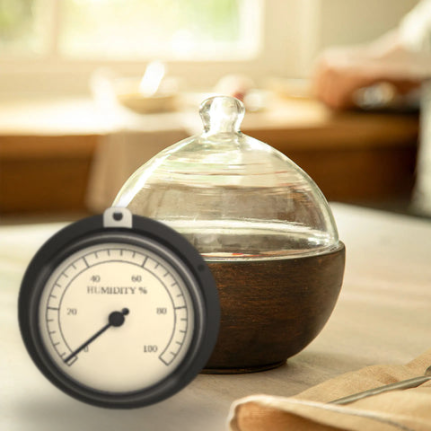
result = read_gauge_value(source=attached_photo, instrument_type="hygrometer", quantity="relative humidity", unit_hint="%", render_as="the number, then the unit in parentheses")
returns 2 (%)
